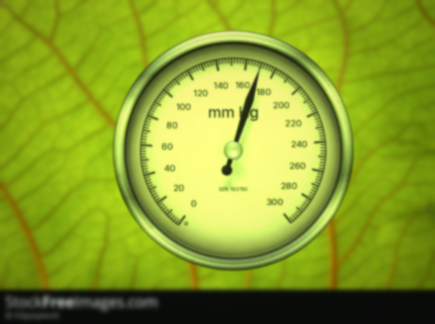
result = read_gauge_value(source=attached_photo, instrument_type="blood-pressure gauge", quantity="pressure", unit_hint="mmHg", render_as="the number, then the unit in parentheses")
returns 170 (mmHg)
